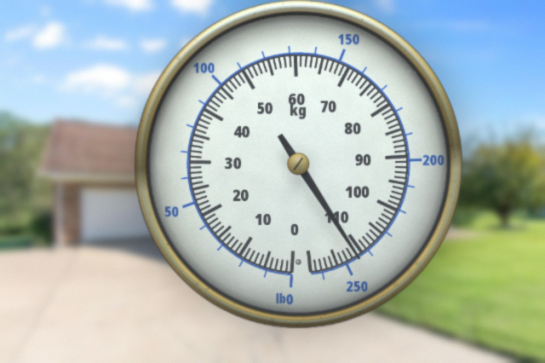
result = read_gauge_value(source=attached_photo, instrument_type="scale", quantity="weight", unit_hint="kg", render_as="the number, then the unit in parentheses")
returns 111 (kg)
